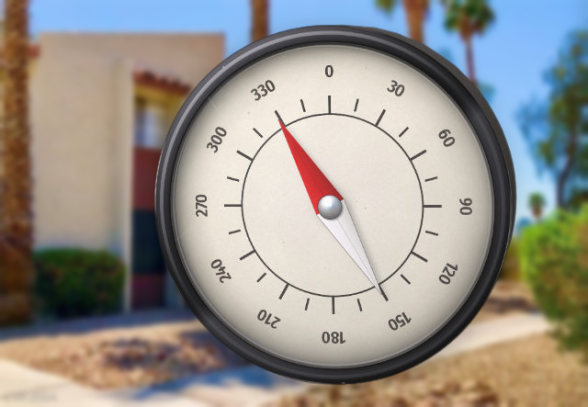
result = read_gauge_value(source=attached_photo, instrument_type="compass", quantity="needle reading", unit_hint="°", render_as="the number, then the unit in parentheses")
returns 330 (°)
